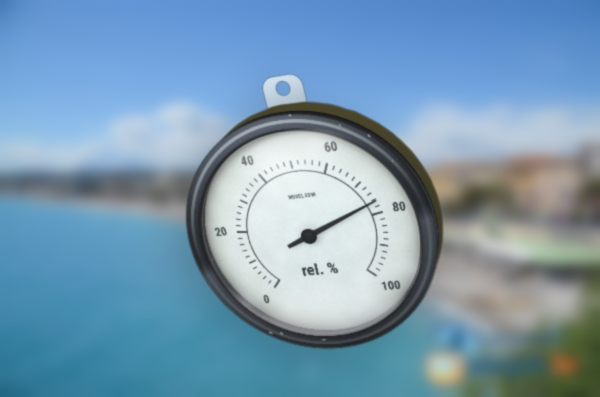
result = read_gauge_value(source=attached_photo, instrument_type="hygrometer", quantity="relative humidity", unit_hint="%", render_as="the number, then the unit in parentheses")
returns 76 (%)
